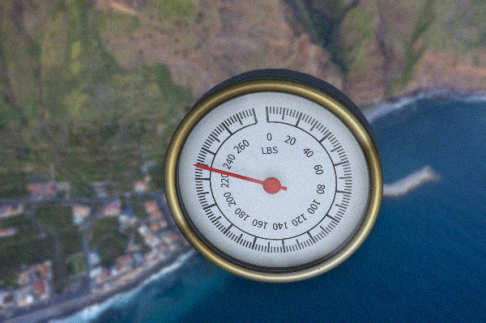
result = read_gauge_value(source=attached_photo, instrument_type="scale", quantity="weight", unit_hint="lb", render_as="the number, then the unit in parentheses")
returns 230 (lb)
